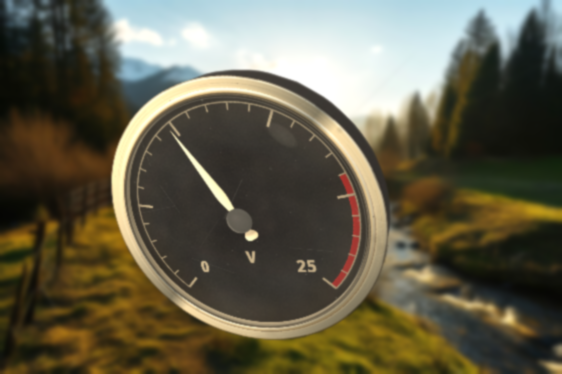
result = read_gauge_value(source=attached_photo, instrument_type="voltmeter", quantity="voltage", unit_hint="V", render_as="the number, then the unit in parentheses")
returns 10 (V)
